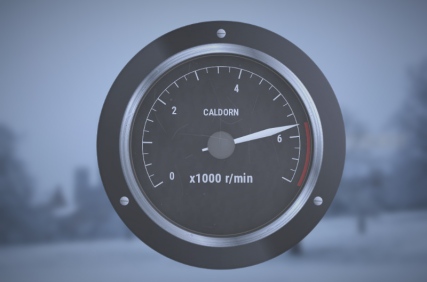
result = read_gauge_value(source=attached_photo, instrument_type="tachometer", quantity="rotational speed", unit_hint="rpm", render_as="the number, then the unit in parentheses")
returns 5750 (rpm)
